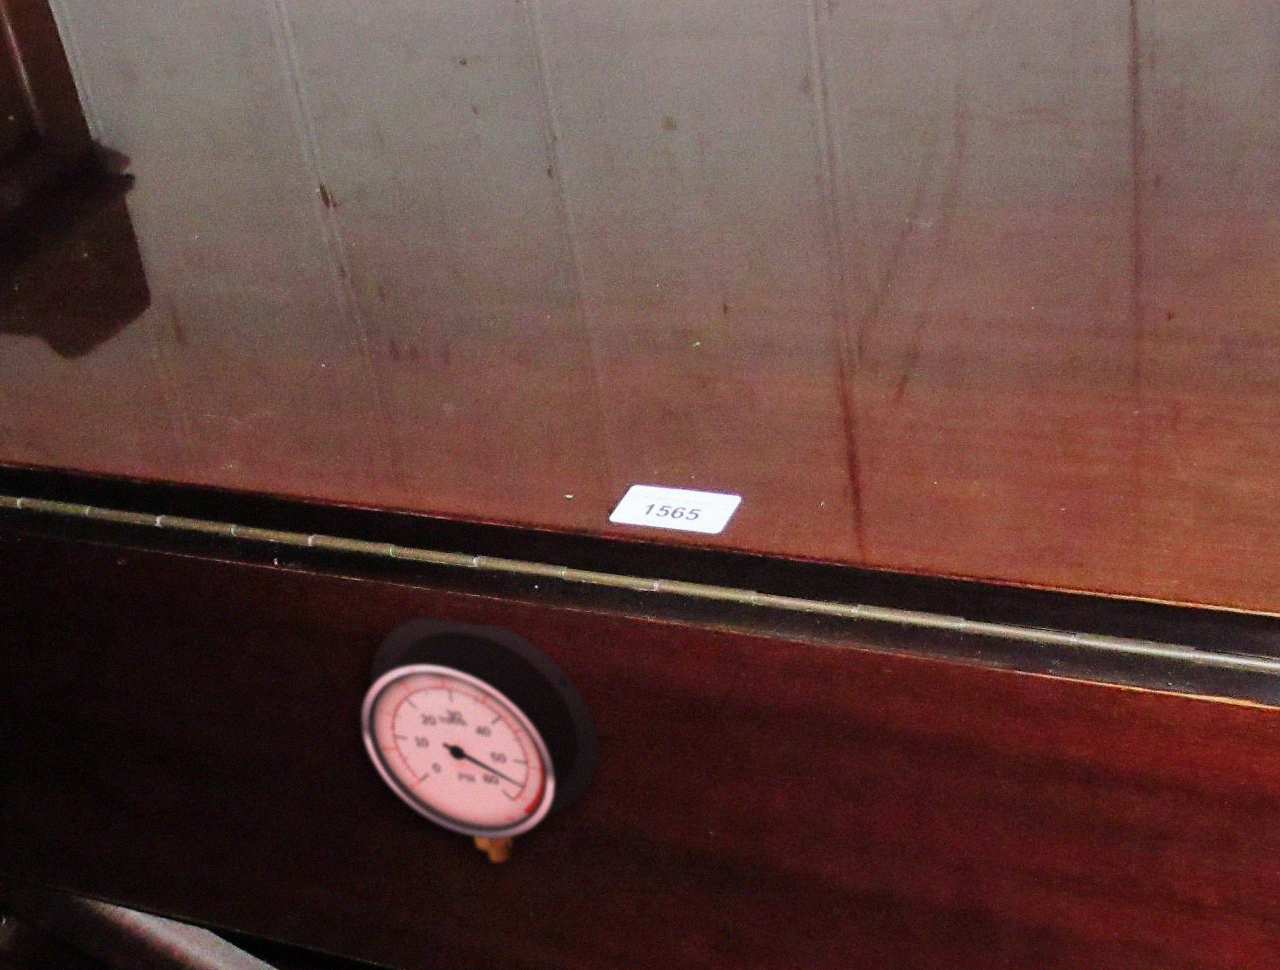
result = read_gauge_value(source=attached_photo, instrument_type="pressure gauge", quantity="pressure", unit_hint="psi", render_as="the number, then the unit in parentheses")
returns 55 (psi)
